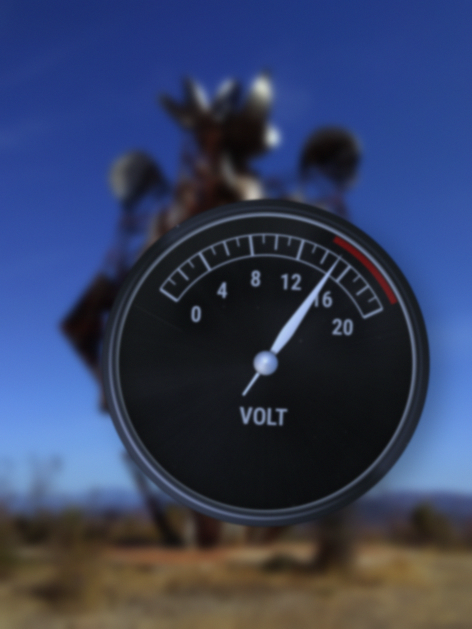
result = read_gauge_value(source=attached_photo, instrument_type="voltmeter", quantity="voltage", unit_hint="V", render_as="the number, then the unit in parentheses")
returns 15 (V)
